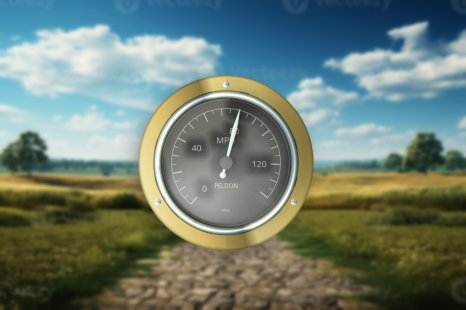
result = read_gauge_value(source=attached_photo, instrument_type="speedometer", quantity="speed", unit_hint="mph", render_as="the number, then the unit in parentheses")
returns 80 (mph)
